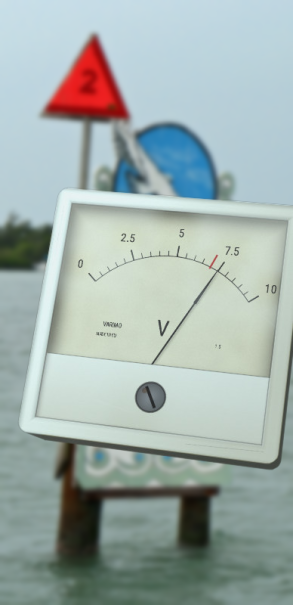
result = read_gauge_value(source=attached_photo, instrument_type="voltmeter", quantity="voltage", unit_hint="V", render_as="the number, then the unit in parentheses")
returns 7.5 (V)
